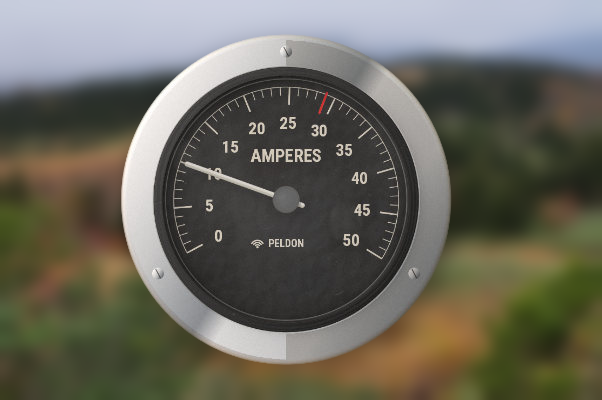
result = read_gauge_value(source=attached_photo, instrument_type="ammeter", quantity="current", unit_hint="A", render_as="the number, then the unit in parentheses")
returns 10 (A)
